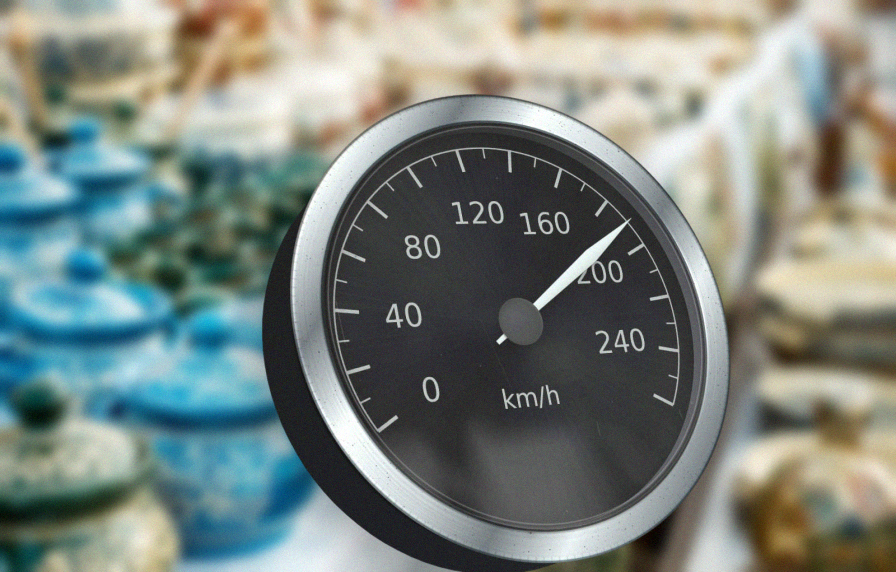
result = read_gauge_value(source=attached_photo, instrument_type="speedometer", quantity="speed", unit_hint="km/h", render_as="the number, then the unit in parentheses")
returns 190 (km/h)
